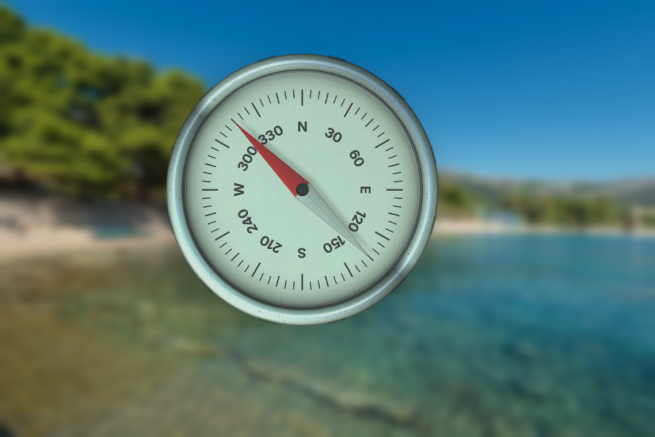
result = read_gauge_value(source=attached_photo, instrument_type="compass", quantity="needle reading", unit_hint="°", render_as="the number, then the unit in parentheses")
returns 315 (°)
